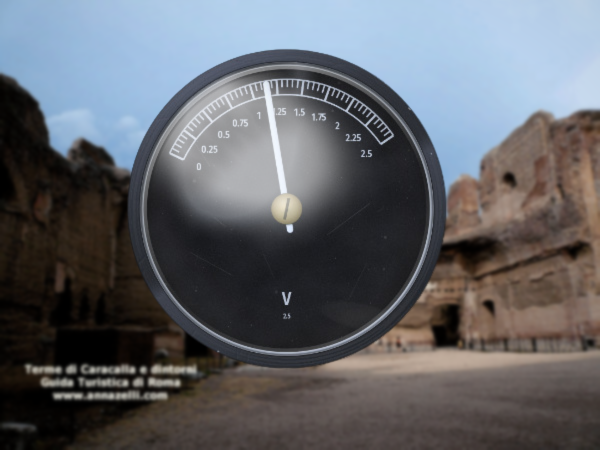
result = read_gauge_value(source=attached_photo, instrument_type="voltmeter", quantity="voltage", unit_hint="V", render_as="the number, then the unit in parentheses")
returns 1.15 (V)
